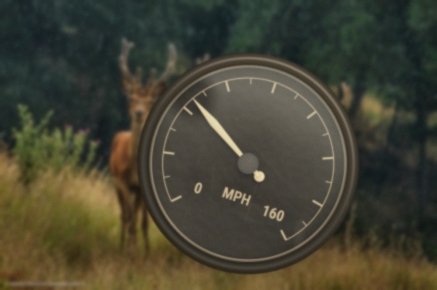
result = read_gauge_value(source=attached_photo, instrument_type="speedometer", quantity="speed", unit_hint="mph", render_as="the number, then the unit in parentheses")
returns 45 (mph)
